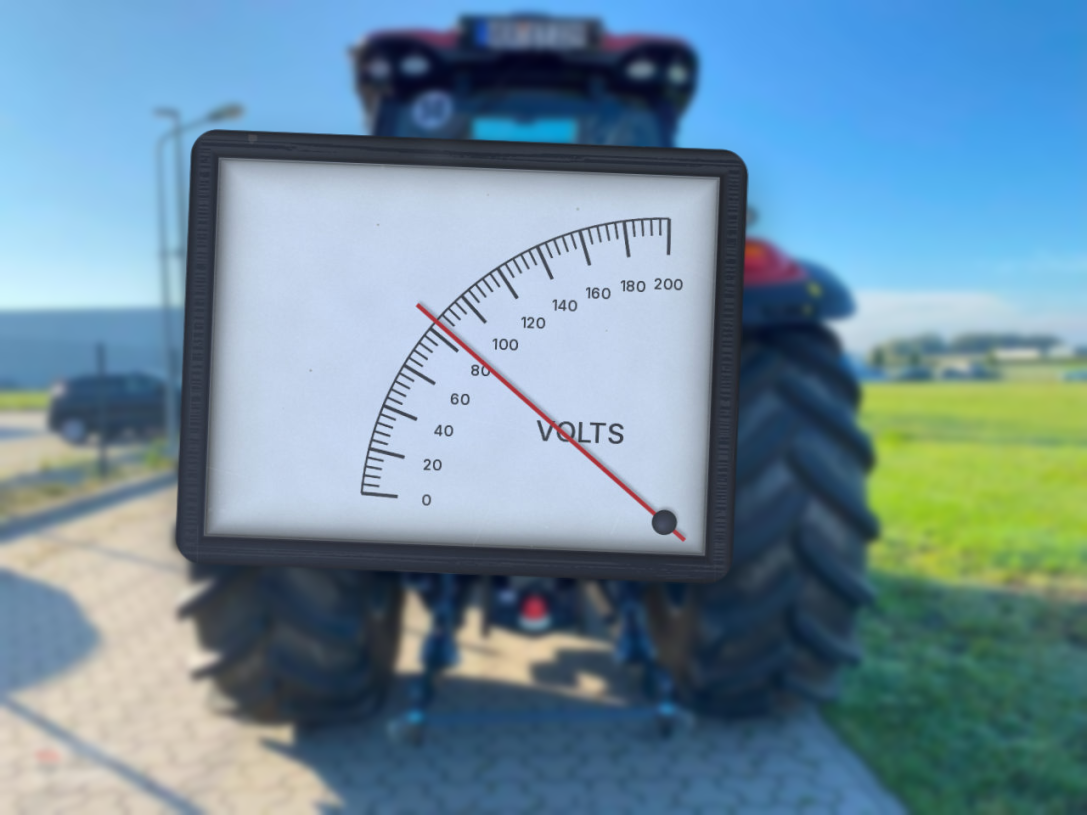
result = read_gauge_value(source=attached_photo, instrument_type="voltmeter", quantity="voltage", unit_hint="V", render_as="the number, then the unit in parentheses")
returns 84 (V)
